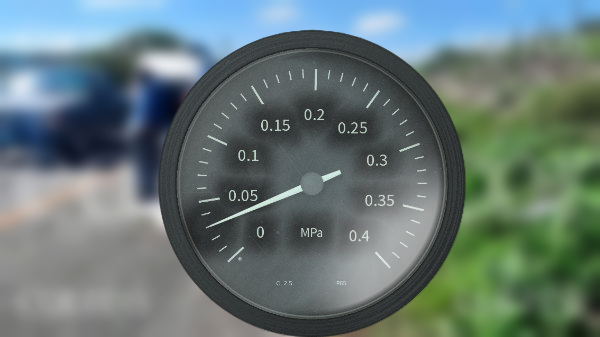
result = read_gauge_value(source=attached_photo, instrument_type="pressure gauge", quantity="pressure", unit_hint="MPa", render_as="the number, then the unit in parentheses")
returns 0.03 (MPa)
